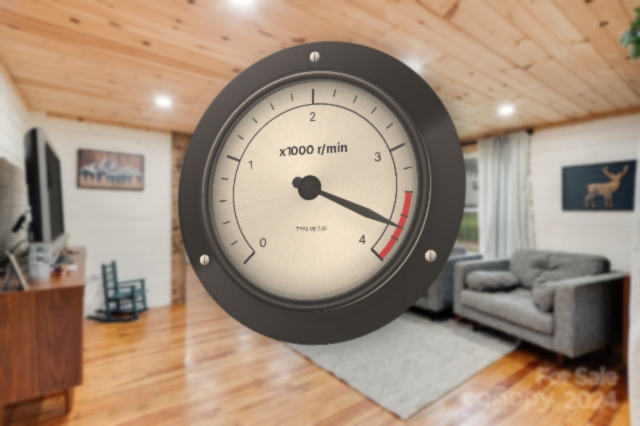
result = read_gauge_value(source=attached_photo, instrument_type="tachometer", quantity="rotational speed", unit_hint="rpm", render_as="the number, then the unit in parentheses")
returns 3700 (rpm)
